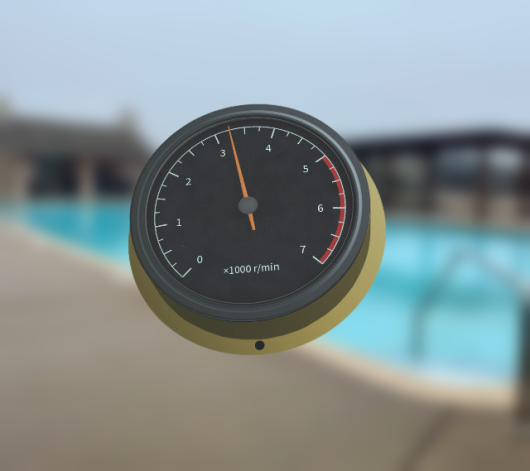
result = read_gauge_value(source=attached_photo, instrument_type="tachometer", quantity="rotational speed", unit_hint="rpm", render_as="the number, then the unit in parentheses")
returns 3250 (rpm)
